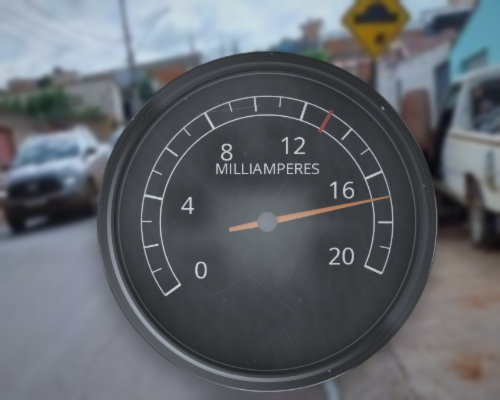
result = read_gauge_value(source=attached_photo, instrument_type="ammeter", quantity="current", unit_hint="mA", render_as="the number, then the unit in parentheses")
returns 17 (mA)
